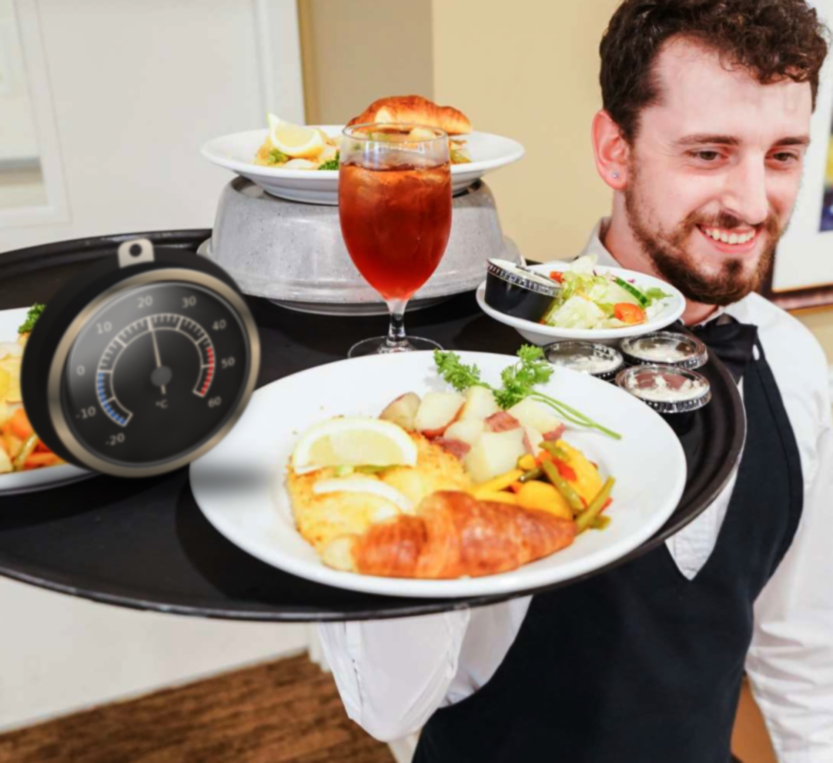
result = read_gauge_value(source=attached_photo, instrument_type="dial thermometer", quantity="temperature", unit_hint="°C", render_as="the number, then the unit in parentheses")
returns 20 (°C)
